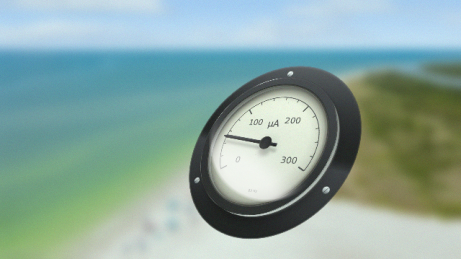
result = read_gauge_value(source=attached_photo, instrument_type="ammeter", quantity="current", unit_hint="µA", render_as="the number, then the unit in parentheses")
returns 50 (µA)
